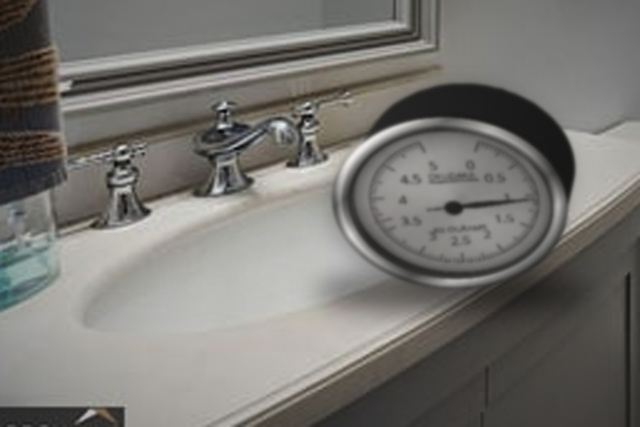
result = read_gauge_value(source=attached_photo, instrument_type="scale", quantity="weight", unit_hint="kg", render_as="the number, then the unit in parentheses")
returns 1 (kg)
